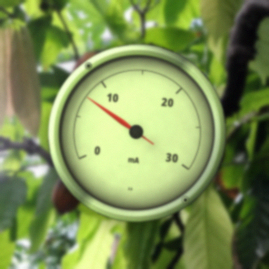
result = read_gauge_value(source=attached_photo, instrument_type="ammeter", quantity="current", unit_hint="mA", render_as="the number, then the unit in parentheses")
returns 7.5 (mA)
